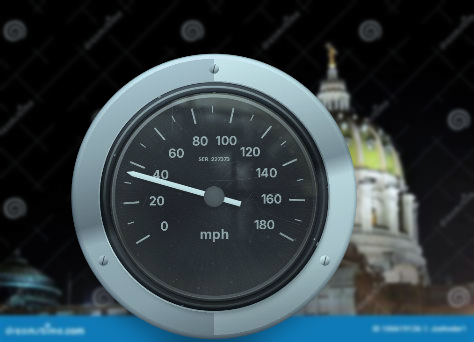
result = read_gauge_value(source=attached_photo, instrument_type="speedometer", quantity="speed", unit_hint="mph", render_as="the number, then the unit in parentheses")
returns 35 (mph)
